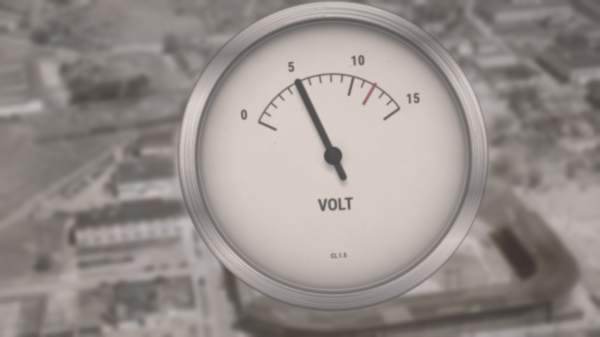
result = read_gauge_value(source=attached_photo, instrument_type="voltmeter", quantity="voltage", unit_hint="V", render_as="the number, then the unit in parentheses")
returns 5 (V)
